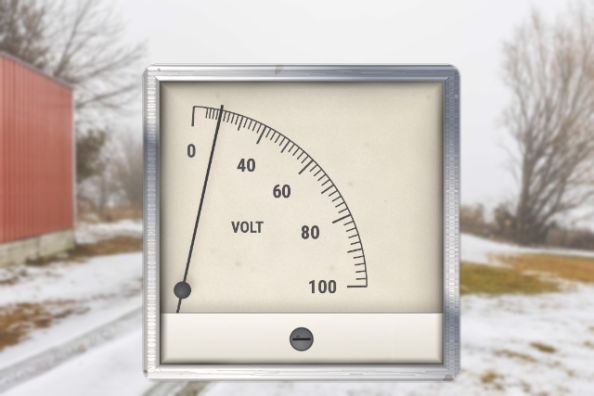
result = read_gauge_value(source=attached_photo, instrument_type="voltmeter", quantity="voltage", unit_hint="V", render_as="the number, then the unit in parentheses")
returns 20 (V)
